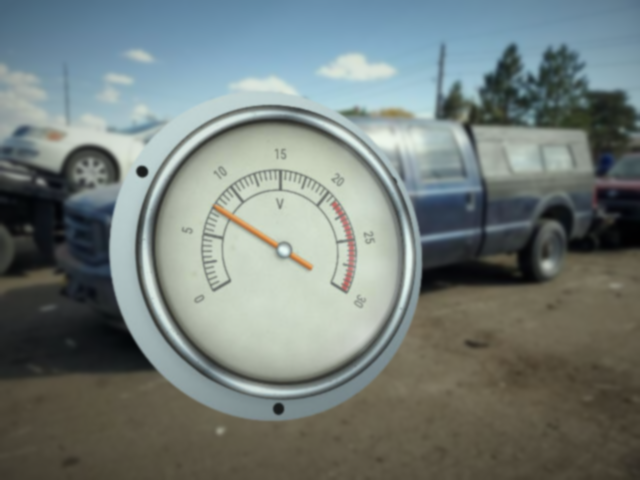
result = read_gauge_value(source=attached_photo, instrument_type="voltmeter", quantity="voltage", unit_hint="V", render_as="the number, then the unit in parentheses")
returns 7.5 (V)
